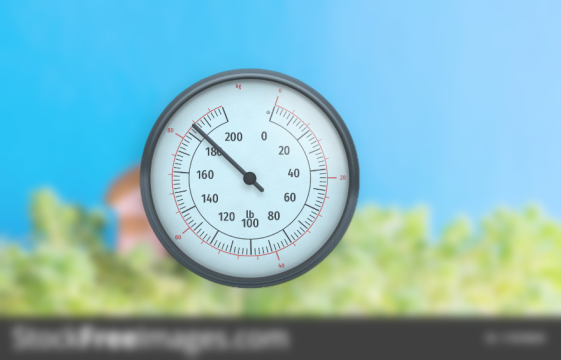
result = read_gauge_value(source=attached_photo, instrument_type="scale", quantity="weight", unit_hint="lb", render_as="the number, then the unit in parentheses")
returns 184 (lb)
